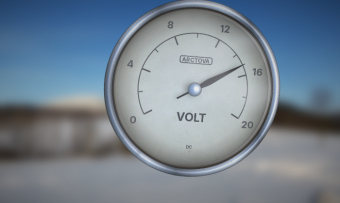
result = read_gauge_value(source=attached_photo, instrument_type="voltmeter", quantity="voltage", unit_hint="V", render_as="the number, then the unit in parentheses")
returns 15 (V)
